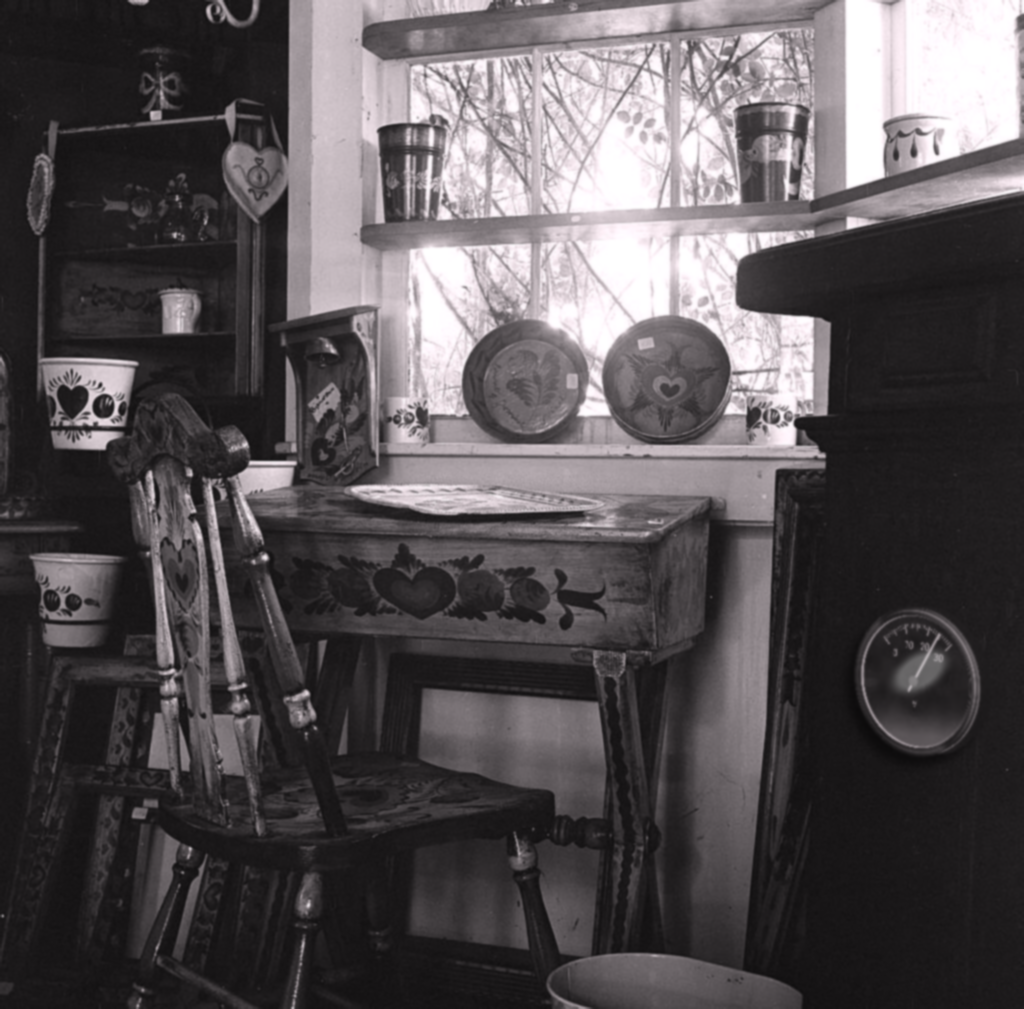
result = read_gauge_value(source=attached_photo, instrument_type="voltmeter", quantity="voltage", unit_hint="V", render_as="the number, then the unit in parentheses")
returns 25 (V)
